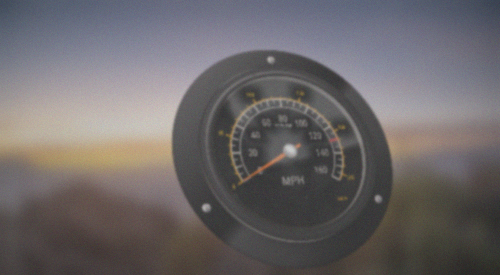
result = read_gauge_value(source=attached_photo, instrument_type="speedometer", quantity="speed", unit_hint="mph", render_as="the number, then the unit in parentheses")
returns 0 (mph)
